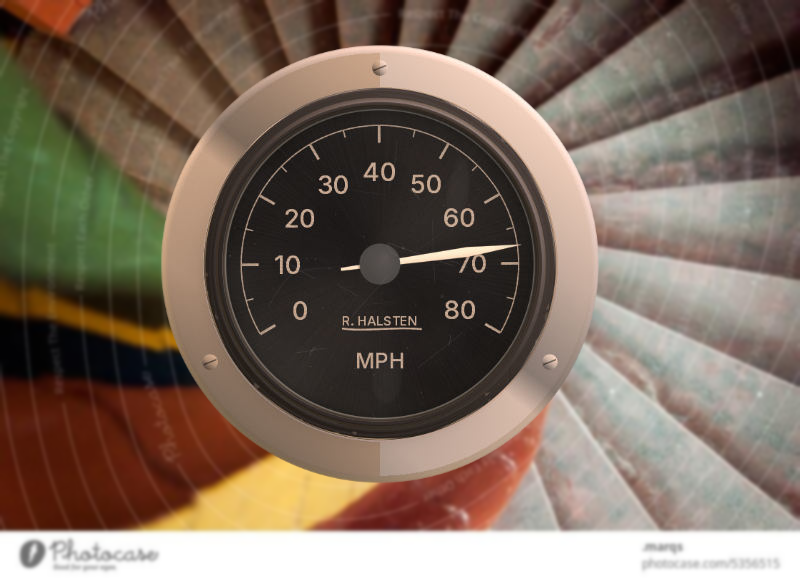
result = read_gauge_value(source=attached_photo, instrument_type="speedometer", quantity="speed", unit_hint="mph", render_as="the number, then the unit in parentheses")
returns 67.5 (mph)
